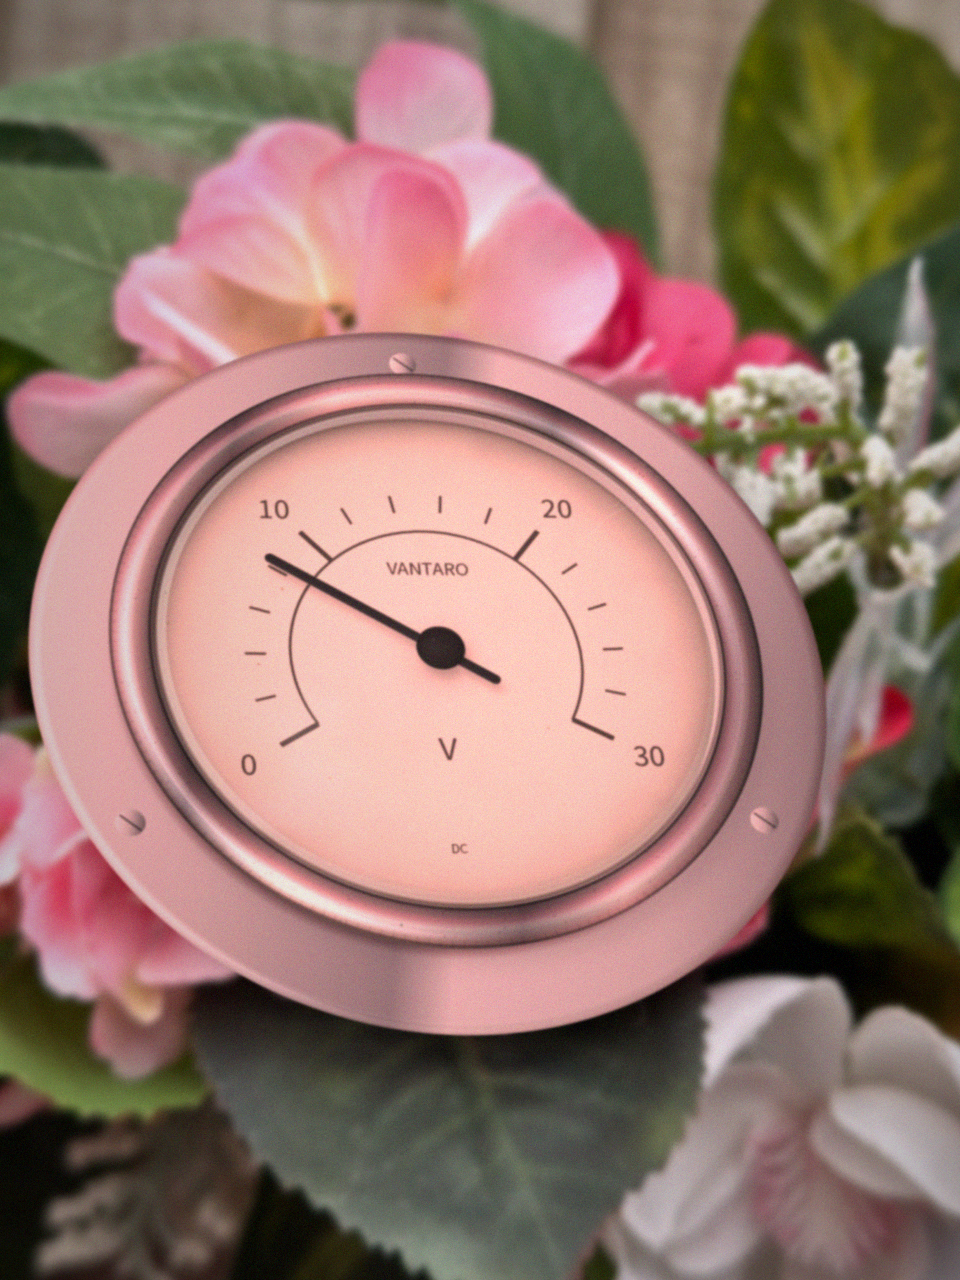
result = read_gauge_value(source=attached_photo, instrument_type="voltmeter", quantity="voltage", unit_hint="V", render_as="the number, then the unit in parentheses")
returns 8 (V)
